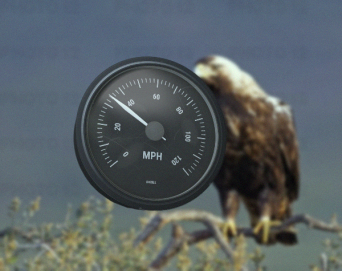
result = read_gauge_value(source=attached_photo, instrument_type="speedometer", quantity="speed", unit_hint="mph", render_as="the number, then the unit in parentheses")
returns 34 (mph)
